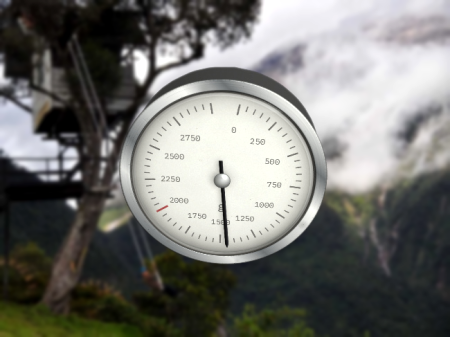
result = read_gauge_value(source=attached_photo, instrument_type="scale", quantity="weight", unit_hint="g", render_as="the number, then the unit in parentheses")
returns 1450 (g)
